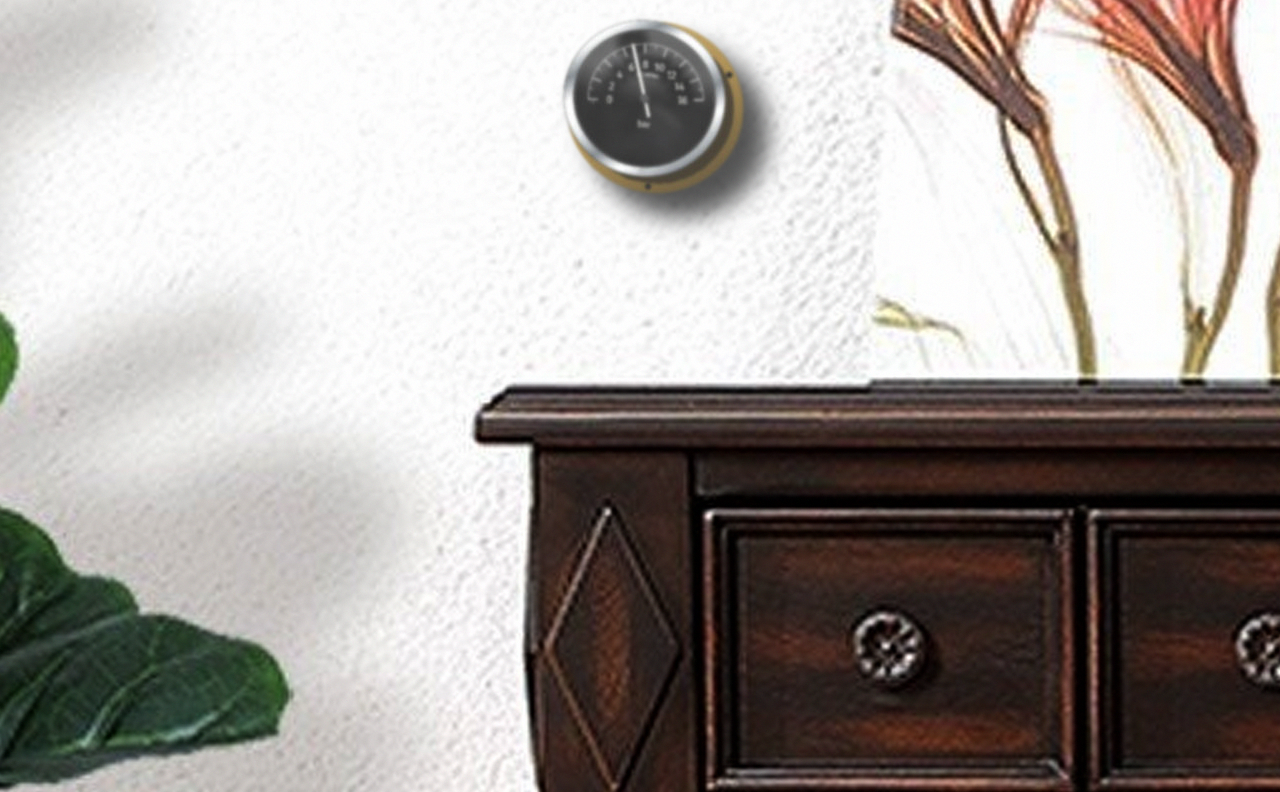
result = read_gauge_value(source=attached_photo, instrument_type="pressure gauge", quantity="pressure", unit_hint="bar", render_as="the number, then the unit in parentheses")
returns 7 (bar)
